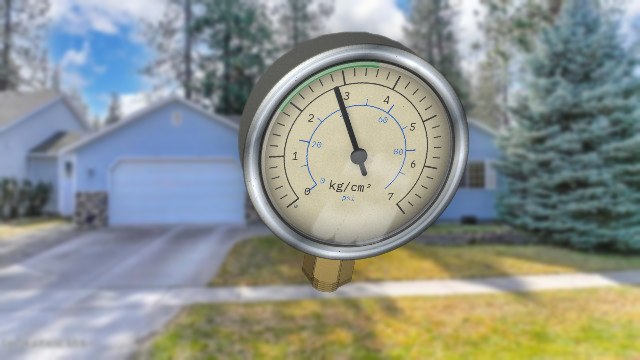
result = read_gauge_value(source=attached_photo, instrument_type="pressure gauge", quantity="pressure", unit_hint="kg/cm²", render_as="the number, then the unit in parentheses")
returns 2.8 (kg/cm²)
